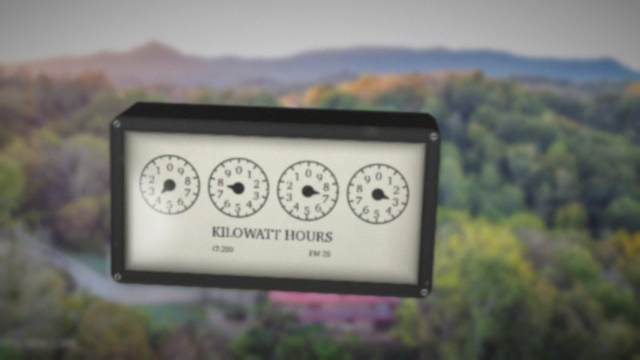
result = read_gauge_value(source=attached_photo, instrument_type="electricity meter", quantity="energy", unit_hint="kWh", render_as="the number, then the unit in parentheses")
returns 3773 (kWh)
